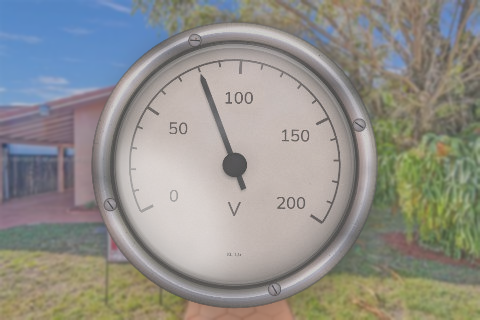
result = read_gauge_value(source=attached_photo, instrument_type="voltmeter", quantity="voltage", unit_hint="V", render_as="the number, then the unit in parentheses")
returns 80 (V)
